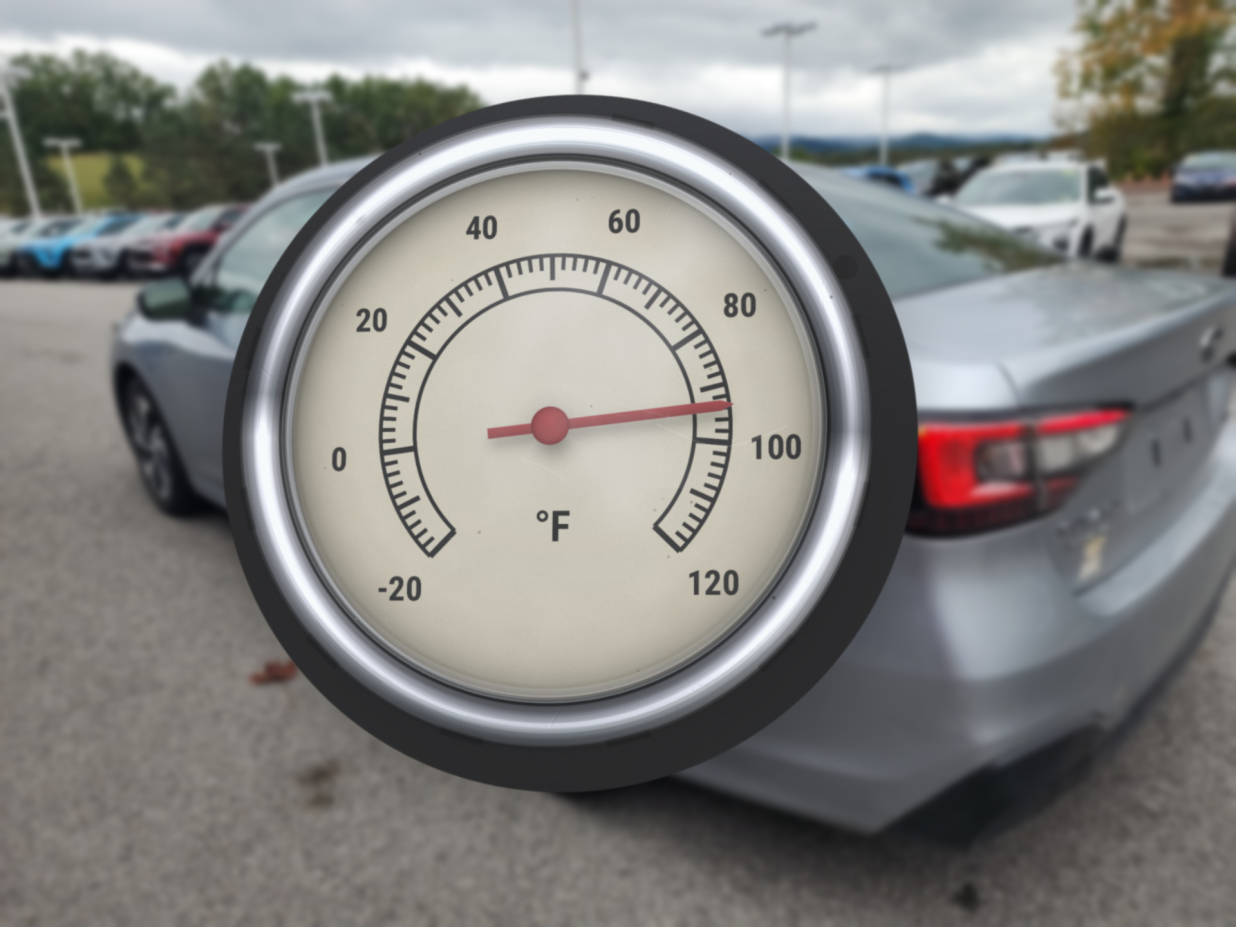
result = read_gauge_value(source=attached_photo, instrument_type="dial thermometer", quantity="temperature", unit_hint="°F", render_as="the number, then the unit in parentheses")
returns 94 (°F)
